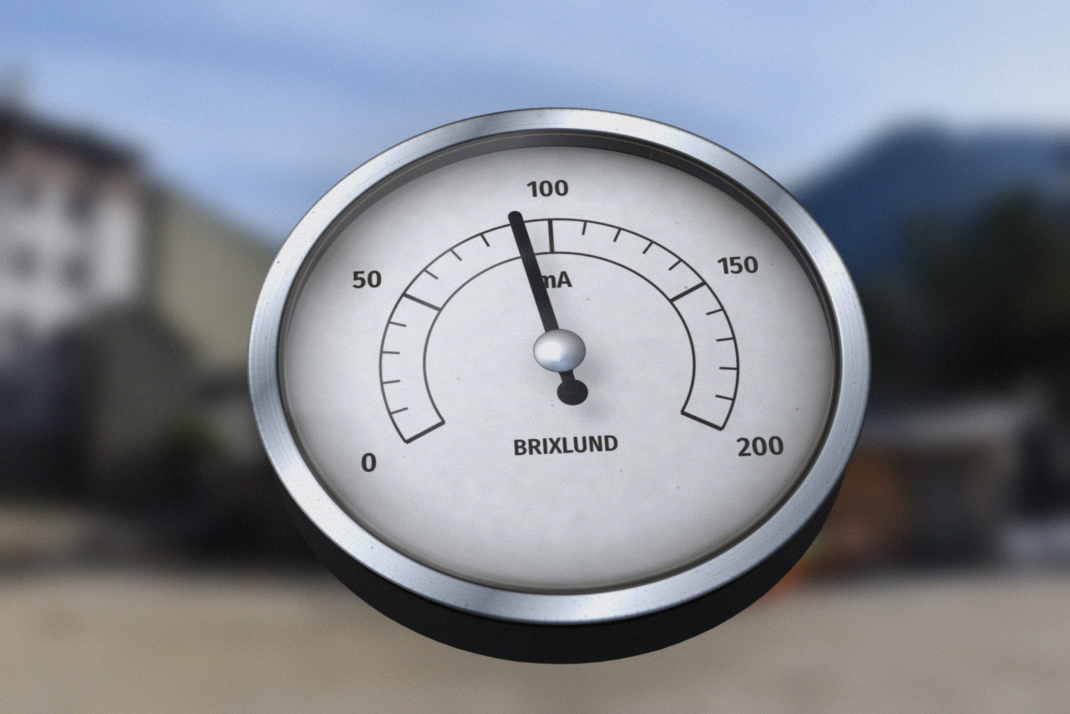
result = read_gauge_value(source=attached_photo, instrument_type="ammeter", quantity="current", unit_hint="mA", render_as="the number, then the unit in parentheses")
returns 90 (mA)
